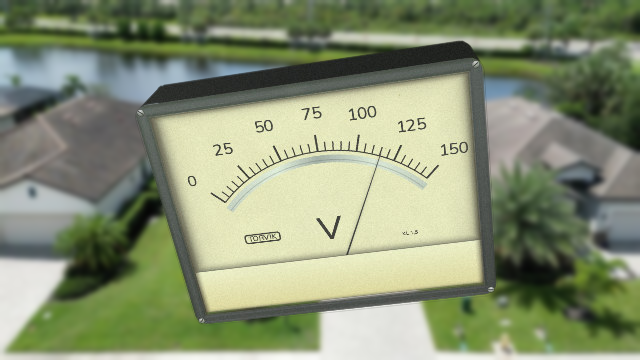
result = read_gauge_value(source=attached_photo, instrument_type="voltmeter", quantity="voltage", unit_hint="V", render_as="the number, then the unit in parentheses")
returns 115 (V)
